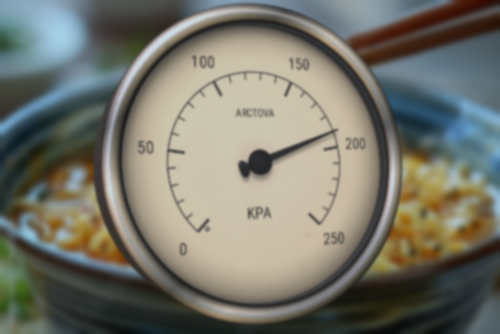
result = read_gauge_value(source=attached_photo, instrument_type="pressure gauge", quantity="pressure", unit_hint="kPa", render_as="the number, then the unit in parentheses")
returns 190 (kPa)
